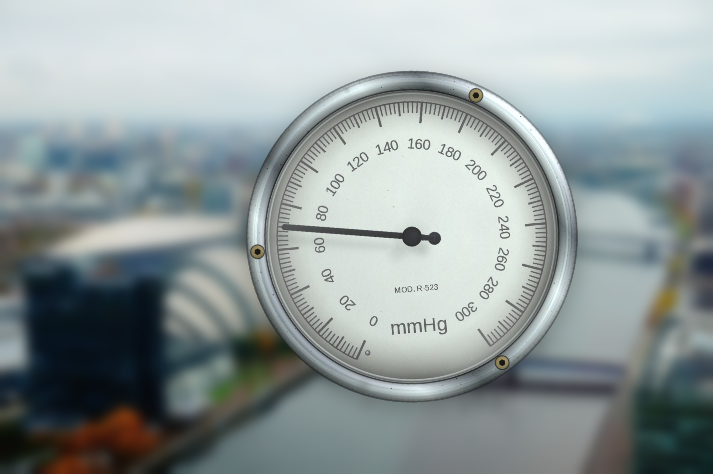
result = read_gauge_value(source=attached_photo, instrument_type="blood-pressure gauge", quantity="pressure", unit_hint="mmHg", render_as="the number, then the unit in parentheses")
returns 70 (mmHg)
